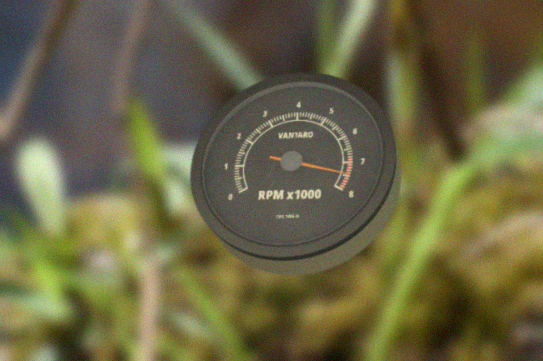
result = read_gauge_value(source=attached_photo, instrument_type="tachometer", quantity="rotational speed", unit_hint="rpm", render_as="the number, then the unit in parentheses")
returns 7500 (rpm)
